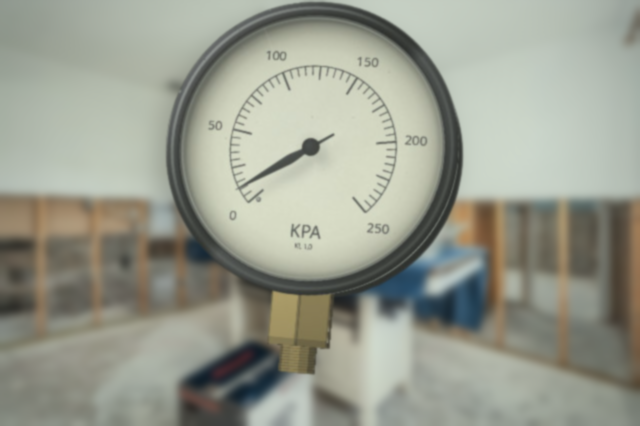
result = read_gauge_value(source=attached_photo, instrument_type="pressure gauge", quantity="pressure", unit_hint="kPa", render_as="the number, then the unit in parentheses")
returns 10 (kPa)
